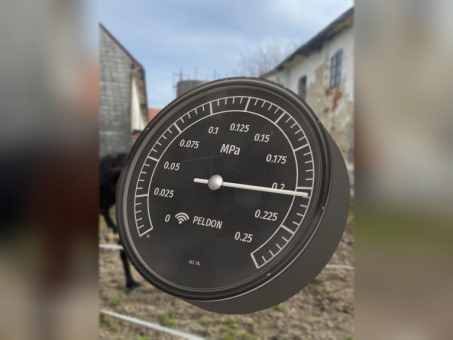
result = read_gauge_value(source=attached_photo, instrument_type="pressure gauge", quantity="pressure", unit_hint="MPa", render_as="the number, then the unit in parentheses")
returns 0.205 (MPa)
